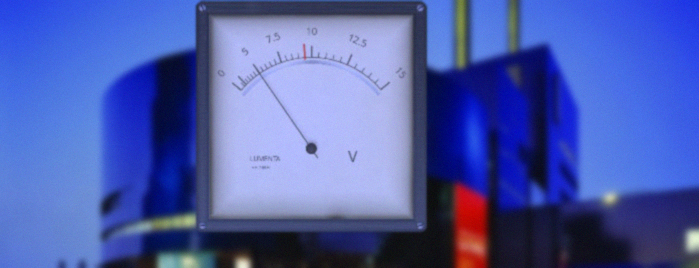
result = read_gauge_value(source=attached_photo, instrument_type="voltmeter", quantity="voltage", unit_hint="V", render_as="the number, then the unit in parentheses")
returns 5 (V)
